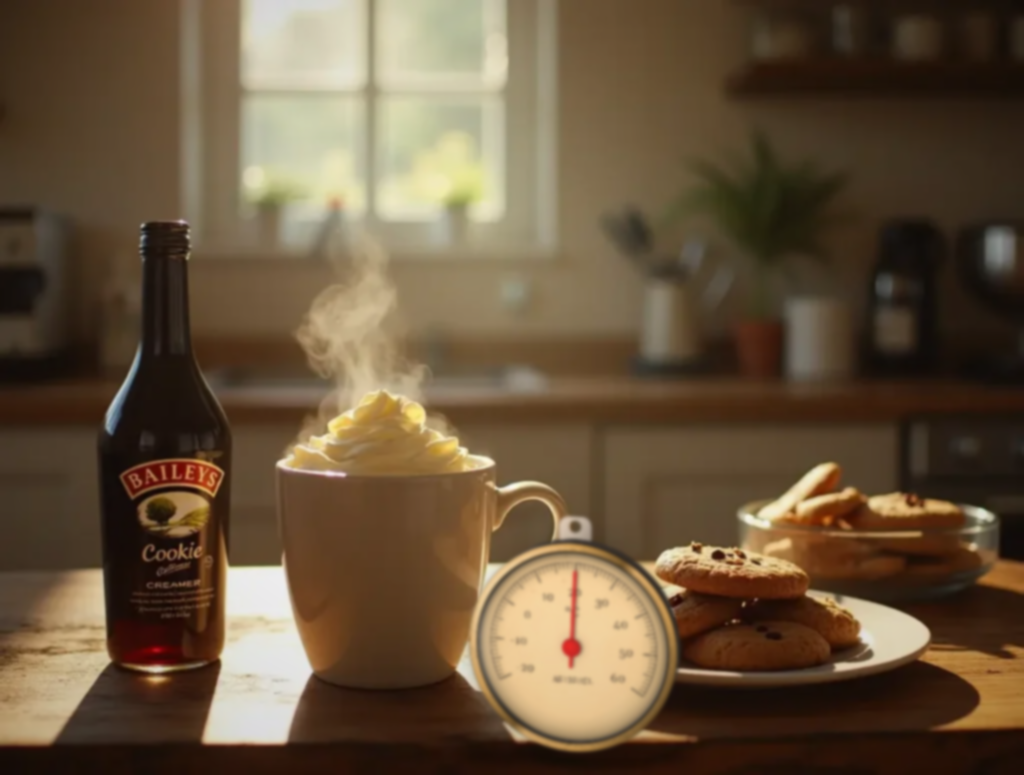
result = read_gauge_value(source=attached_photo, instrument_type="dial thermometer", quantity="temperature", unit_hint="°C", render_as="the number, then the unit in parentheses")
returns 20 (°C)
